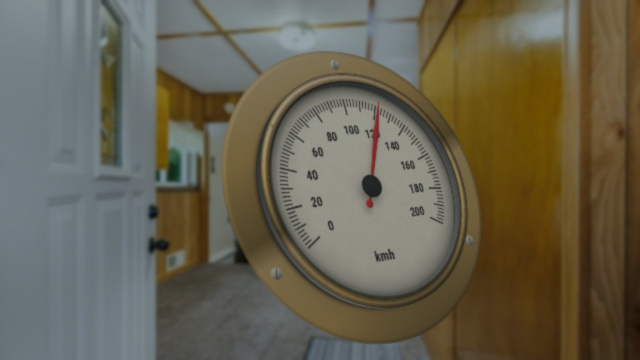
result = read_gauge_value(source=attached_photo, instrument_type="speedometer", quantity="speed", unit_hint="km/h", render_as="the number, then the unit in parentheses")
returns 120 (km/h)
